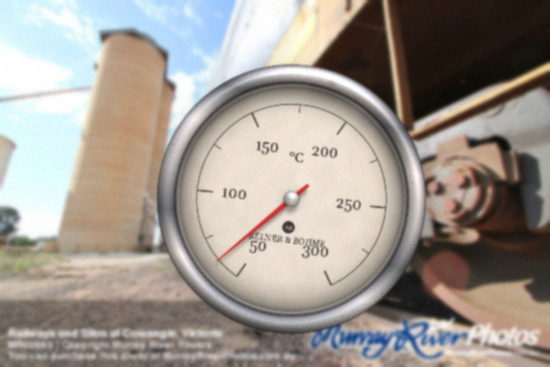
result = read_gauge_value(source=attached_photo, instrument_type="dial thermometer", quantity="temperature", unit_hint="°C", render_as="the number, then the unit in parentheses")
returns 62.5 (°C)
